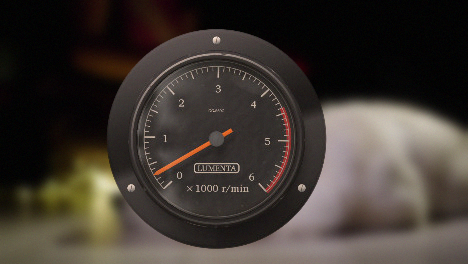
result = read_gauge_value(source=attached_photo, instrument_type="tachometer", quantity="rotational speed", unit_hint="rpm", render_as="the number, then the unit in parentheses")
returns 300 (rpm)
